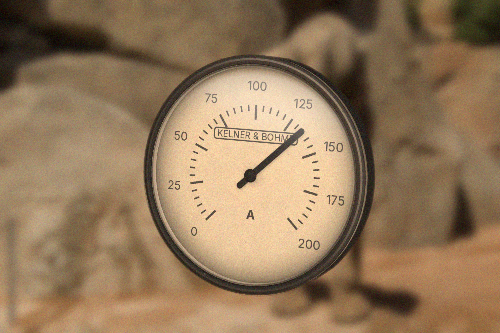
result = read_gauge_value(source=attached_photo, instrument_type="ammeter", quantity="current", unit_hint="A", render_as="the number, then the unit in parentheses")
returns 135 (A)
